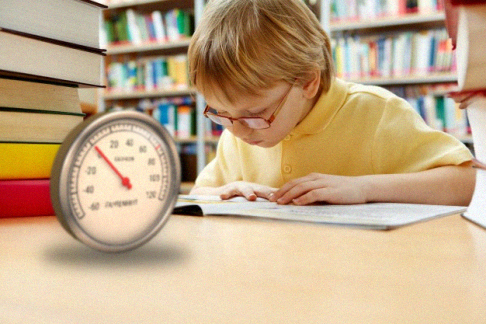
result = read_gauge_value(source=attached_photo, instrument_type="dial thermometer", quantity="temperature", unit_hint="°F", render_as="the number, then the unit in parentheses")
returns 0 (°F)
